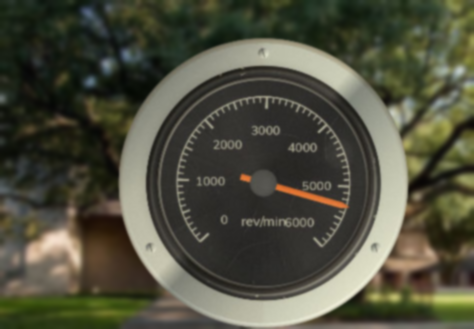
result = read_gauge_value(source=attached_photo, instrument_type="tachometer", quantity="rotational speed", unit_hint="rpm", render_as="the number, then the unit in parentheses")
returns 5300 (rpm)
